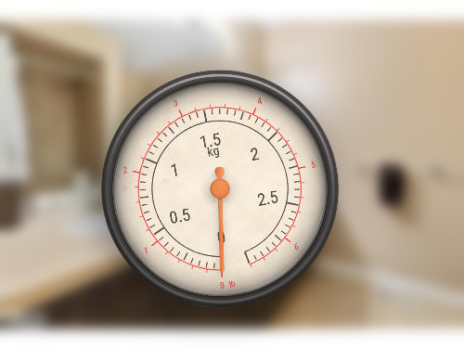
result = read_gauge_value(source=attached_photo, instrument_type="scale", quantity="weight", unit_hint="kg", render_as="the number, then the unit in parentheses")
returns 0 (kg)
